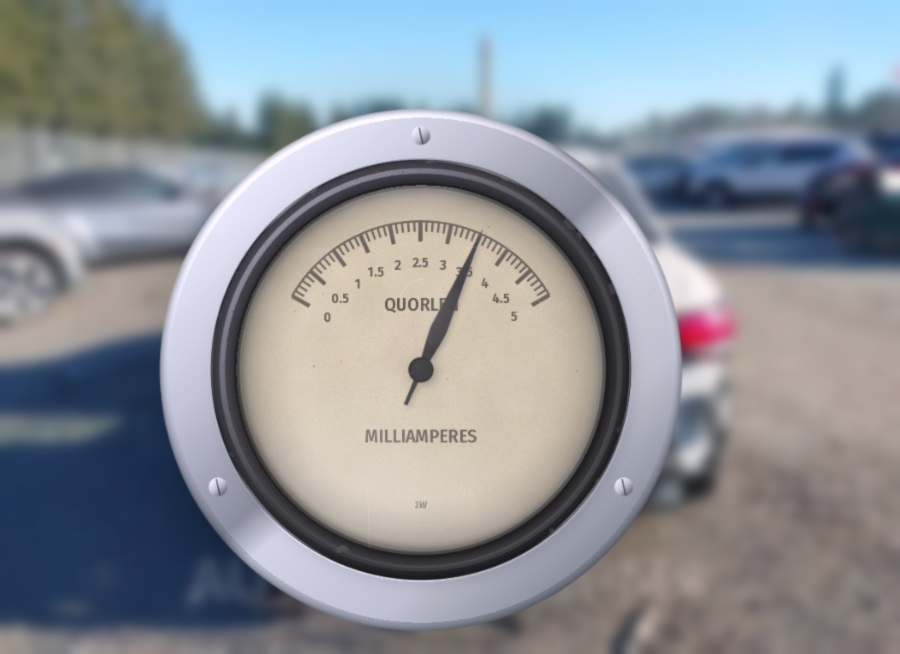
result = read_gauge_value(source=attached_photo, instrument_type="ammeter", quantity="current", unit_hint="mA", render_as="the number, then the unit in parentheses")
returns 3.5 (mA)
